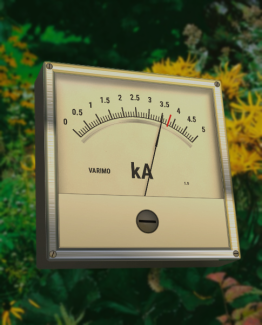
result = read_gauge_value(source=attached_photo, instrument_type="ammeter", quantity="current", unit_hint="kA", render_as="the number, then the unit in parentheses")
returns 3.5 (kA)
